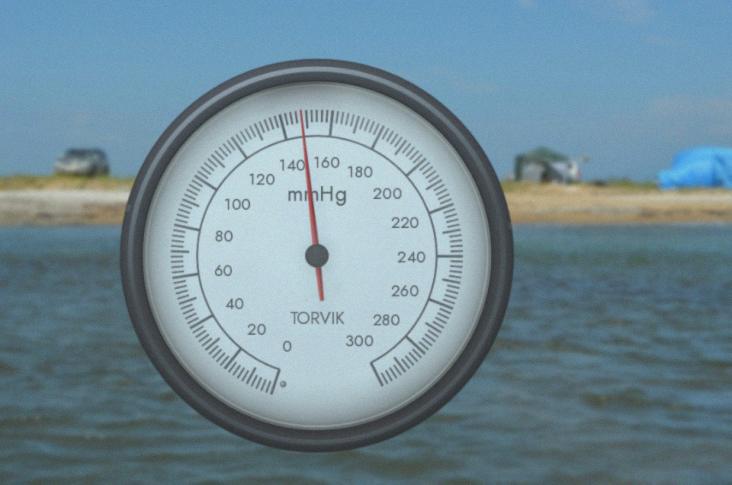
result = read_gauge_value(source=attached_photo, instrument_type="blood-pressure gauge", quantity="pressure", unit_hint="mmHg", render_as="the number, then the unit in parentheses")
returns 148 (mmHg)
